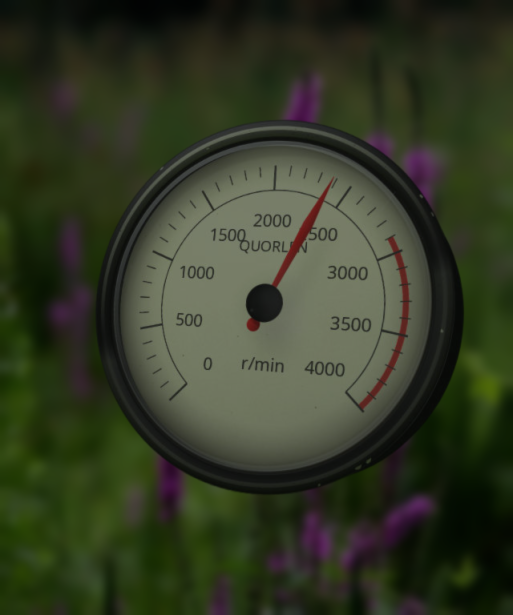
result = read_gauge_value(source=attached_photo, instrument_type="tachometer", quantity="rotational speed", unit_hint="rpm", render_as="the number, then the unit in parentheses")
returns 2400 (rpm)
